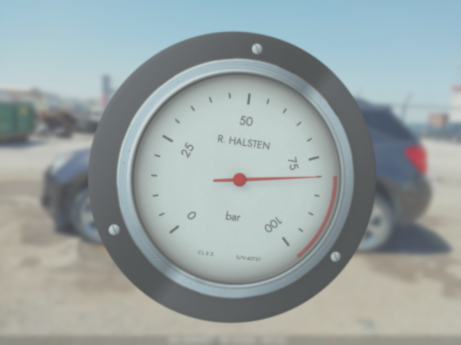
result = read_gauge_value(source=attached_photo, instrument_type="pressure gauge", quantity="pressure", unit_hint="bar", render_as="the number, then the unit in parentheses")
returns 80 (bar)
